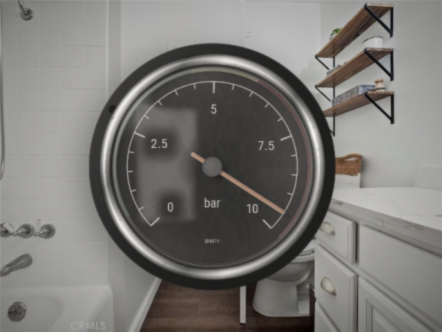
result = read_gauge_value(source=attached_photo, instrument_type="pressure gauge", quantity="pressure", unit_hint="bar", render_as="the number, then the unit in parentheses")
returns 9.5 (bar)
